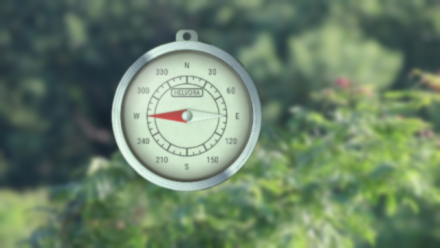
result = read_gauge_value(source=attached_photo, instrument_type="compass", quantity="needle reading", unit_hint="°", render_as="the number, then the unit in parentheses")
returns 270 (°)
